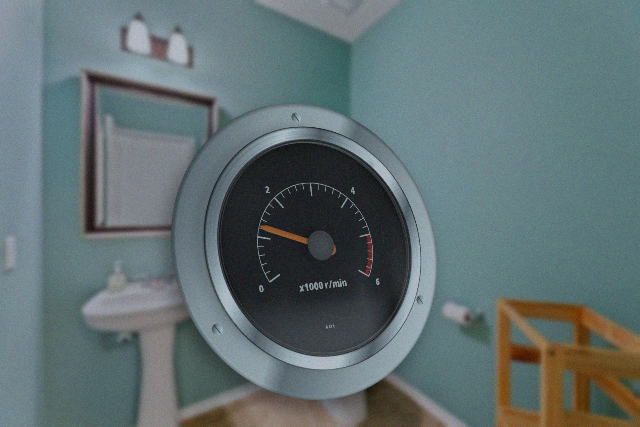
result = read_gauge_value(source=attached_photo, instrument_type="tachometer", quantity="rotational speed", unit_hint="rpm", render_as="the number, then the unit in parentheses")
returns 1200 (rpm)
